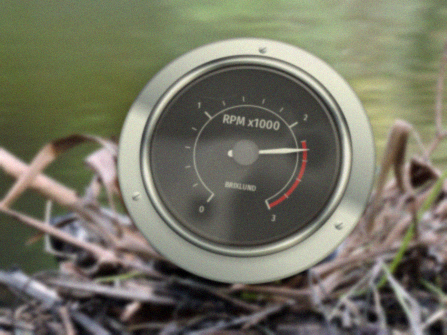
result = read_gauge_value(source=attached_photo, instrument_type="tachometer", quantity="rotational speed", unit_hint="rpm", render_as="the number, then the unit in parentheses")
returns 2300 (rpm)
